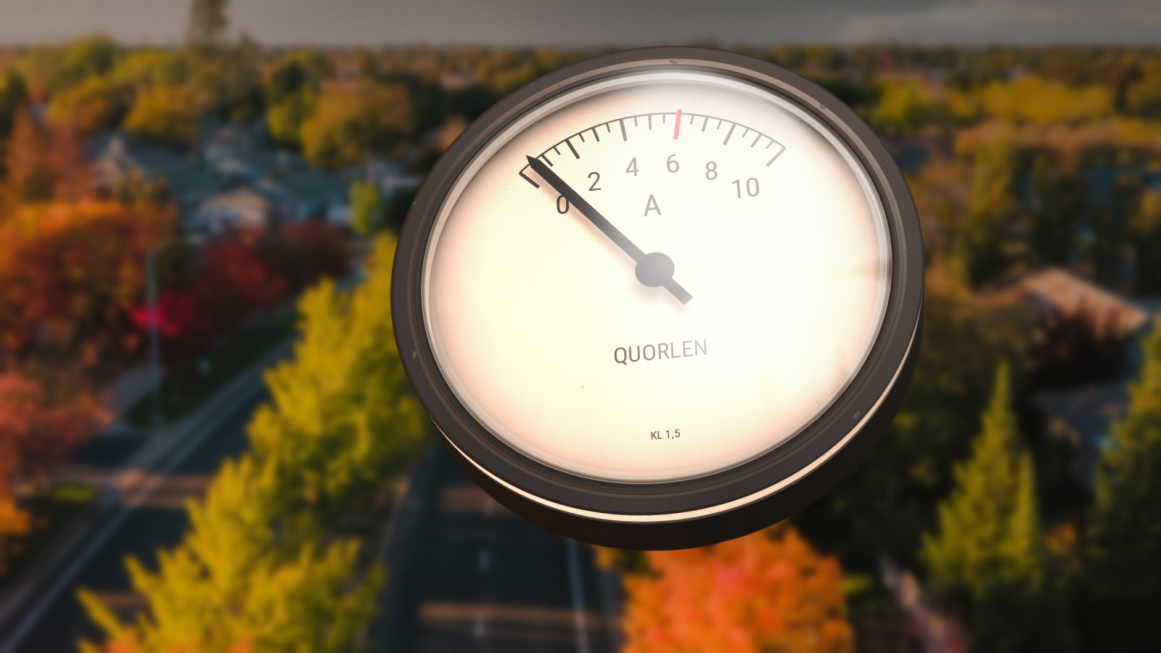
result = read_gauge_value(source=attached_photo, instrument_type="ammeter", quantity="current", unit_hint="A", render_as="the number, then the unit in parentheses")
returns 0.5 (A)
